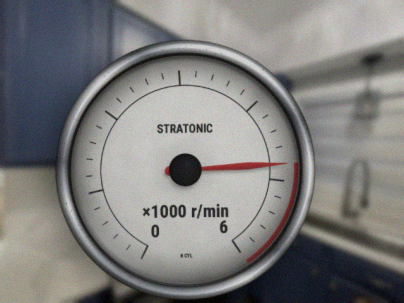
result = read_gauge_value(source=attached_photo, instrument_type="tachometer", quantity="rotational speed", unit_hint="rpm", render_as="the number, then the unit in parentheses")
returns 4800 (rpm)
